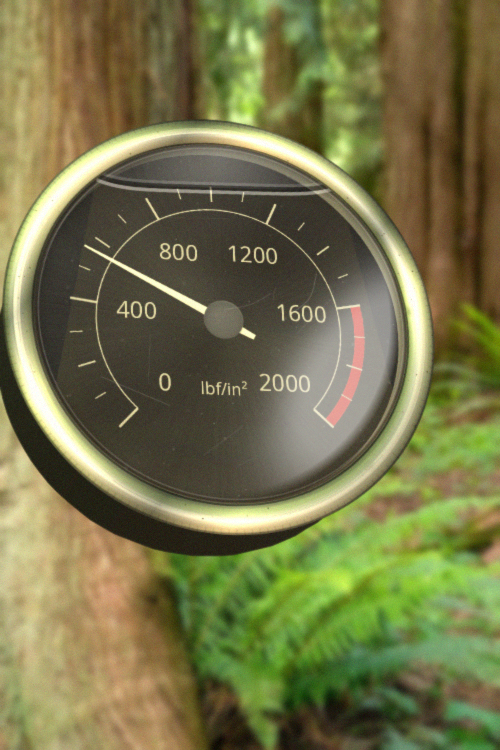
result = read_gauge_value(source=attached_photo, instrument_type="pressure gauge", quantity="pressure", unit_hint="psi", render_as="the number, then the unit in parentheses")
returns 550 (psi)
